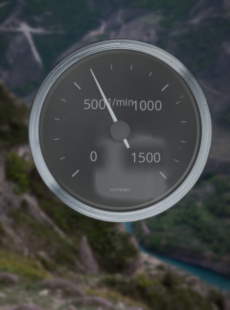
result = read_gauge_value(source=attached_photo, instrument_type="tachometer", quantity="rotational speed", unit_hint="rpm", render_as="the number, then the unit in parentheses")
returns 600 (rpm)
